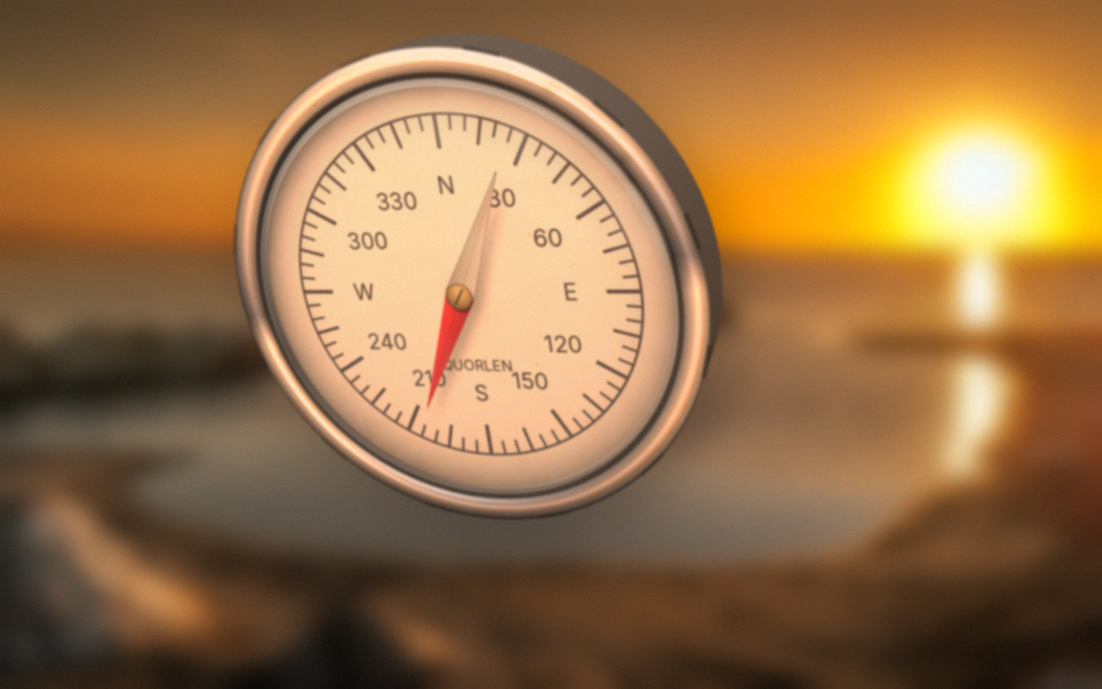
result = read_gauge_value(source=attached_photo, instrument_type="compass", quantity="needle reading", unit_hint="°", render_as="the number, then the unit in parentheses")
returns 205 (°)
